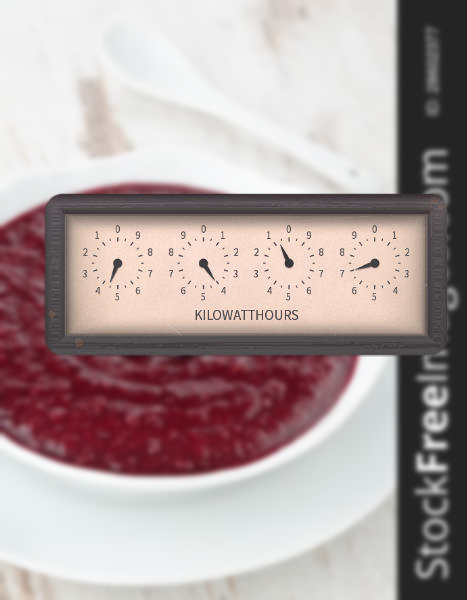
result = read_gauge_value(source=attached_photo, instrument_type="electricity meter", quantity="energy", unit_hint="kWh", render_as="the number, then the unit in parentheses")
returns 4407 (kWh)
